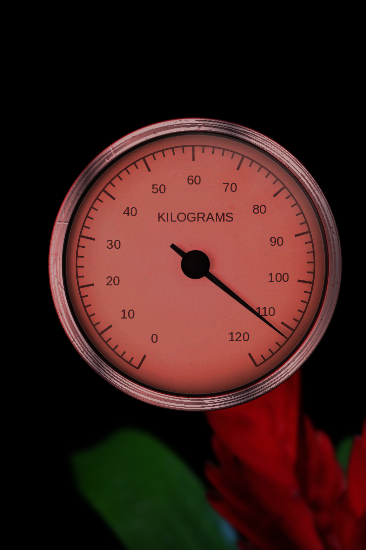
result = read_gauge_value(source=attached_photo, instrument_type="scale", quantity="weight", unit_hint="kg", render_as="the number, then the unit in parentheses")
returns 112 (kg)
